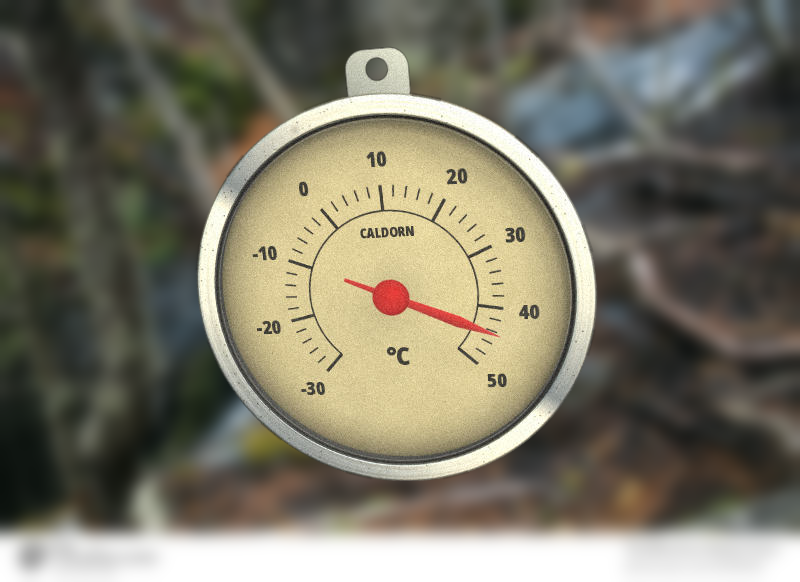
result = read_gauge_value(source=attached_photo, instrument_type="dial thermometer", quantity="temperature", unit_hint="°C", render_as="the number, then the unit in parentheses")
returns 44 (°C)
